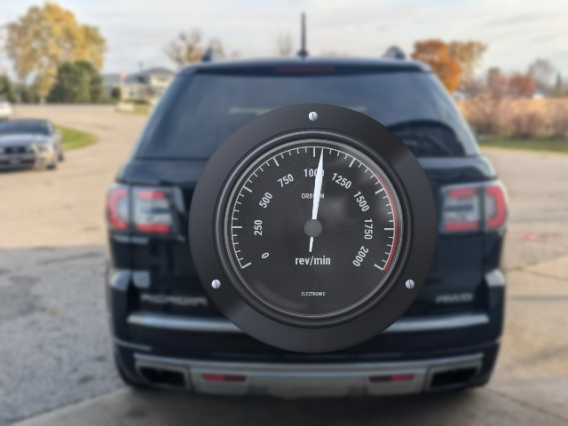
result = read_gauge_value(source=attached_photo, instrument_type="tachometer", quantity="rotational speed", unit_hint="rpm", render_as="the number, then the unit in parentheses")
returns 1050 (rpm)
